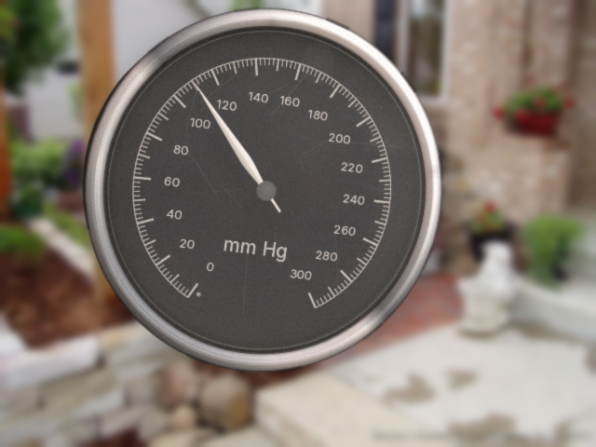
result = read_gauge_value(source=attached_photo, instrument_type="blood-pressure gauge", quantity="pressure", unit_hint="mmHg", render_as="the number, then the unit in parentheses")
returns 110 (mmHg)
